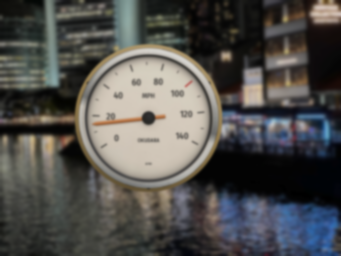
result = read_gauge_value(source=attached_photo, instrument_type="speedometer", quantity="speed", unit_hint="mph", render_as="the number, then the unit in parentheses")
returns 15 (mph)
